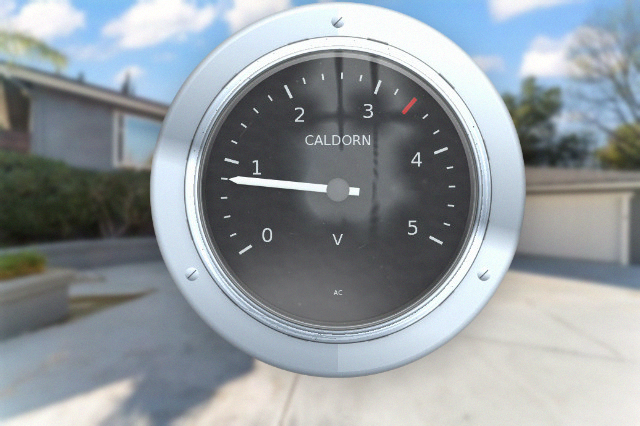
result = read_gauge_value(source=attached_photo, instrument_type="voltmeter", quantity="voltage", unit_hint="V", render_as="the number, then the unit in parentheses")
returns 0.8 (V)
